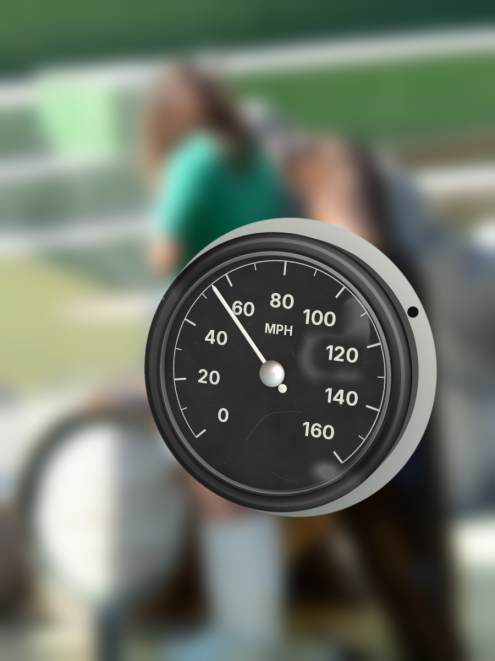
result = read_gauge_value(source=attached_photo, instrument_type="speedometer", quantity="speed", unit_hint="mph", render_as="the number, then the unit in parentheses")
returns 55 (mph)
